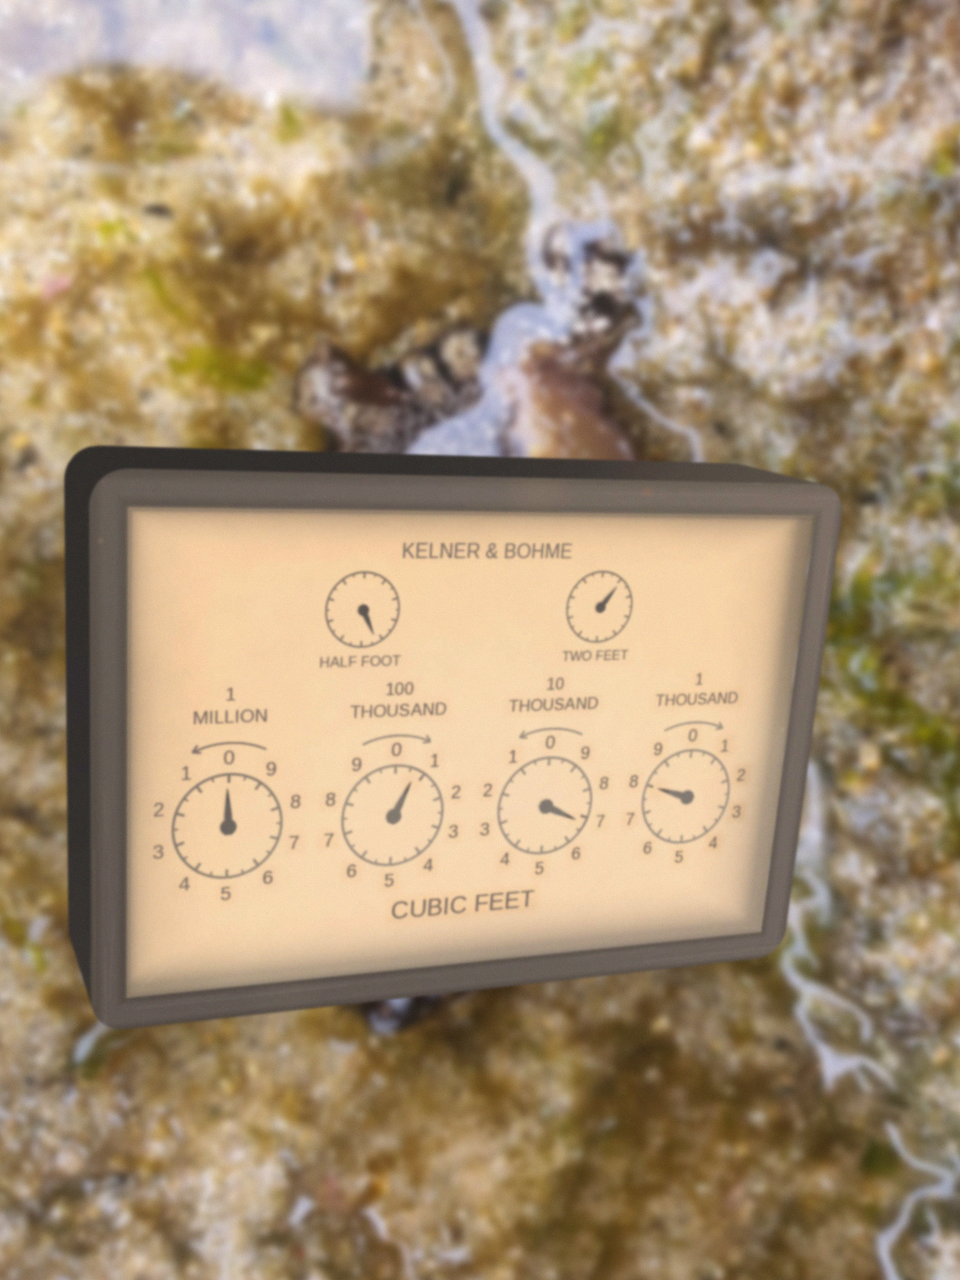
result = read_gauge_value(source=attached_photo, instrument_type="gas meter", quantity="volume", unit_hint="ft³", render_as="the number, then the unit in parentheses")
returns 6800 (ft³)
